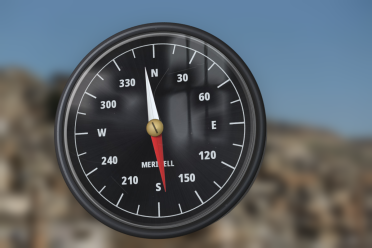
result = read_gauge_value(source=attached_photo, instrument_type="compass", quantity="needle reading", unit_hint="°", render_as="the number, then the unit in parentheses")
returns 172.5 (°)
